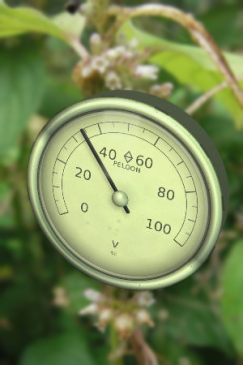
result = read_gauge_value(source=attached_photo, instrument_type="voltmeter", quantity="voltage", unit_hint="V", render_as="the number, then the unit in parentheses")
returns 35 (V)
